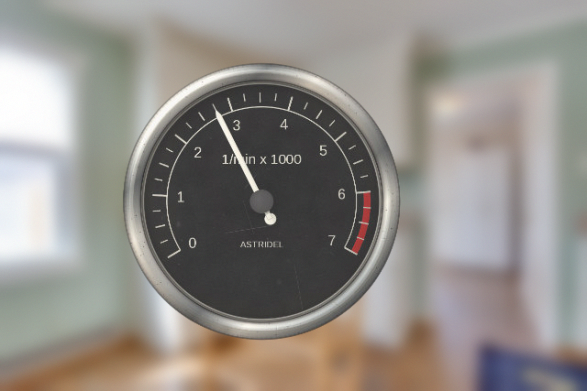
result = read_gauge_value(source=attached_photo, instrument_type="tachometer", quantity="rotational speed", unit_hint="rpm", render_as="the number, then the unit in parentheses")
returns 2750 (rpm)
